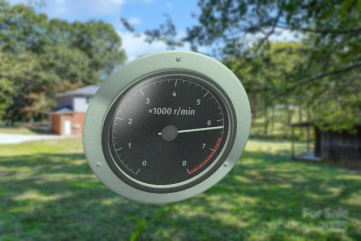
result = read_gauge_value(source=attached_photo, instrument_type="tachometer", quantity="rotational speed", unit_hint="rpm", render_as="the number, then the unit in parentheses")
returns 6200 (rpm)
